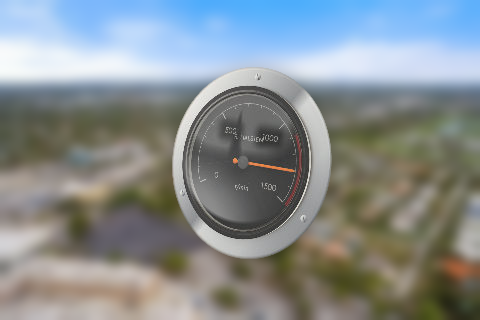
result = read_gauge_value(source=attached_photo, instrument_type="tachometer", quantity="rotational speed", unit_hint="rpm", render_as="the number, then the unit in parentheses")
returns 1300 (rpm)
